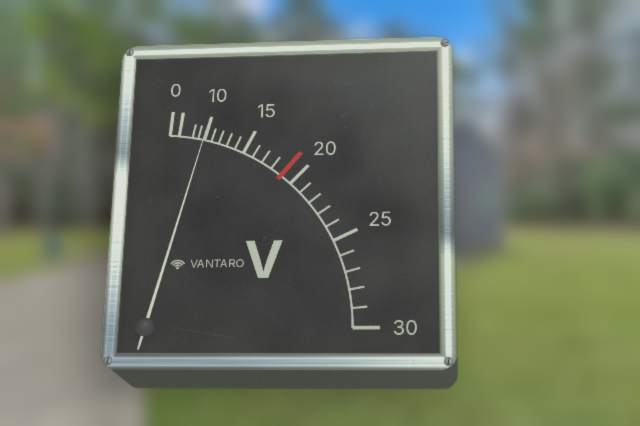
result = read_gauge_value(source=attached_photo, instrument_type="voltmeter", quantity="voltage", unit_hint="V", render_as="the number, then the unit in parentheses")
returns 10 (V)
